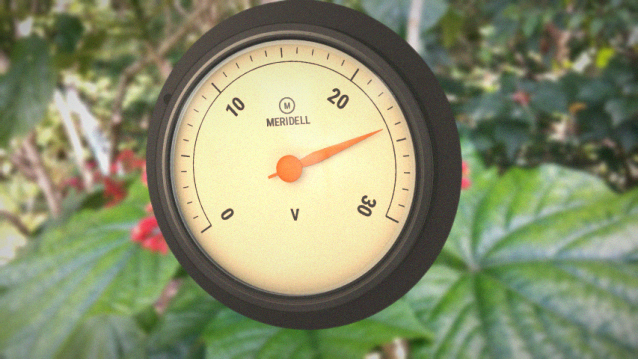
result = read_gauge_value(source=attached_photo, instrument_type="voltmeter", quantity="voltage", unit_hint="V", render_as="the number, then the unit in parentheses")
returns 24 (V)
